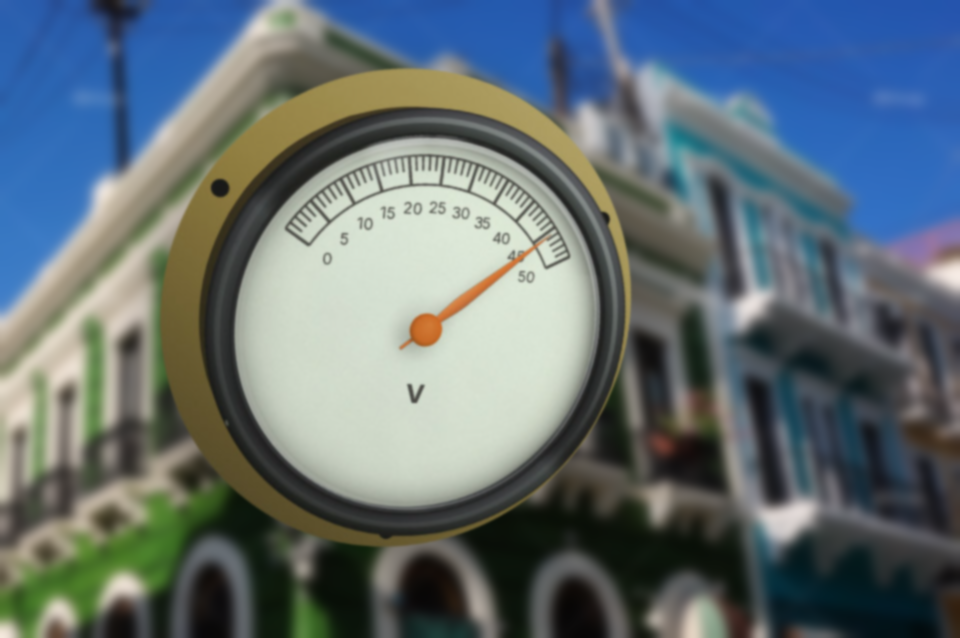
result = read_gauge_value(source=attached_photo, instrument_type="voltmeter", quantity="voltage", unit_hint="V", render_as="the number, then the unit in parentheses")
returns 45 (V)
